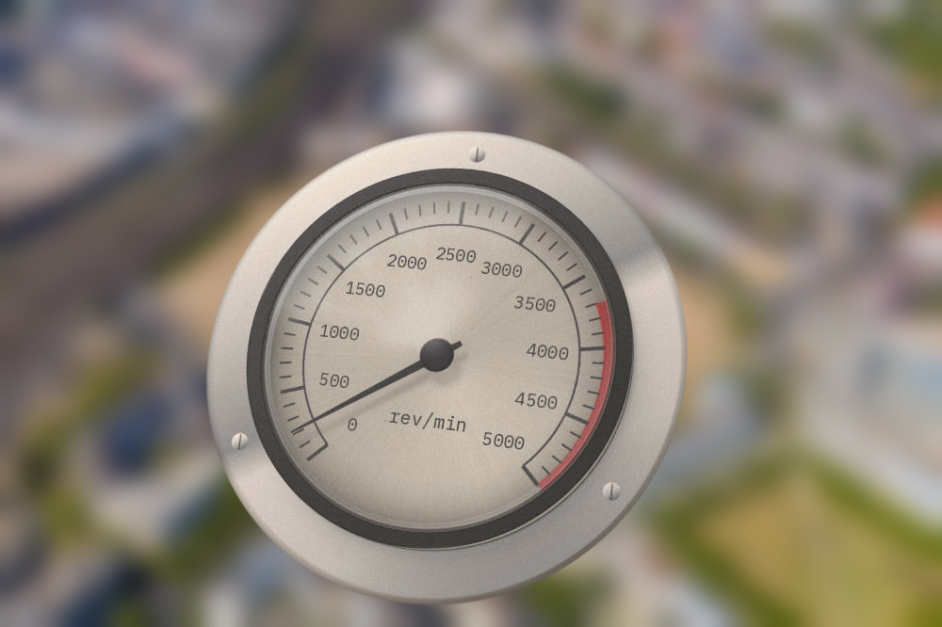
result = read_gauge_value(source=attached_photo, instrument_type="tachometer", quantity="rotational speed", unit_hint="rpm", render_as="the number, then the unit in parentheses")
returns 200 (rpm)
